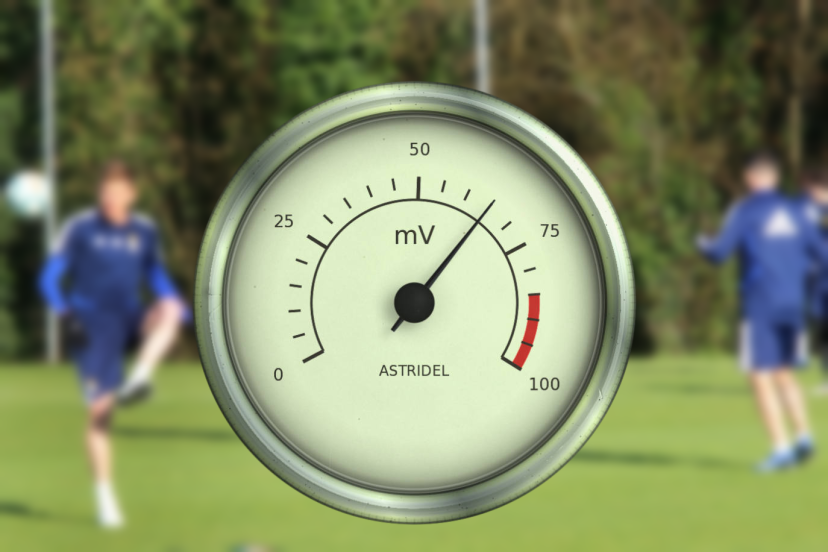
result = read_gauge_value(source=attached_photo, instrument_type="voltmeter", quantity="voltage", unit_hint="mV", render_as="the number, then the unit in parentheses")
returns 65 (mV)
